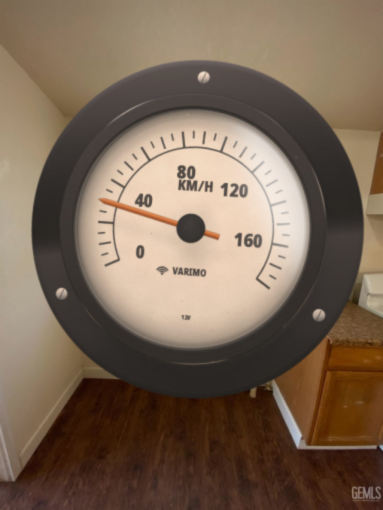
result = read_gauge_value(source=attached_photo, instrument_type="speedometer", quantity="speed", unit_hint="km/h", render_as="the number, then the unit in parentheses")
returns 30 (km/h)
